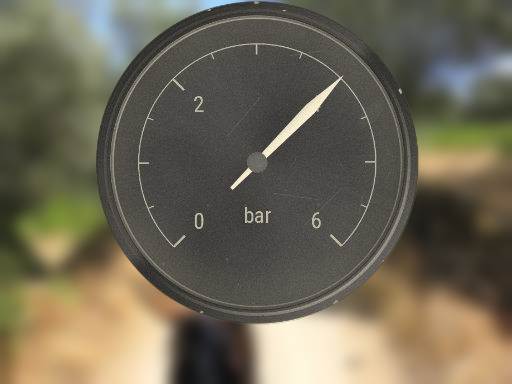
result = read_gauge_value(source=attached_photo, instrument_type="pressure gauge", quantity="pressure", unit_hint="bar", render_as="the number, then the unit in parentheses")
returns 4 (bar)
